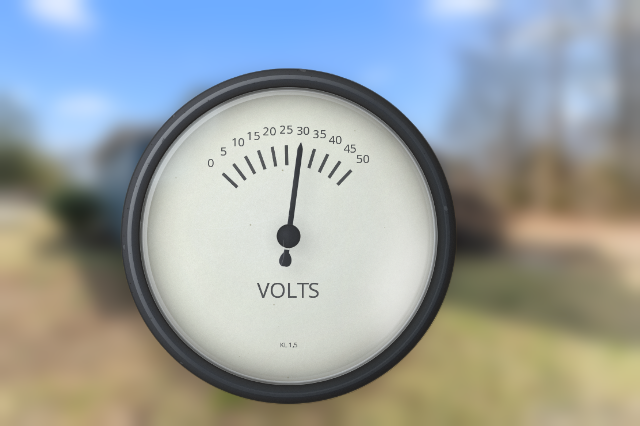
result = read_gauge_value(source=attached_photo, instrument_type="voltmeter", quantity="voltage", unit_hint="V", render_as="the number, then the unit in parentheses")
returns 30 (V)
